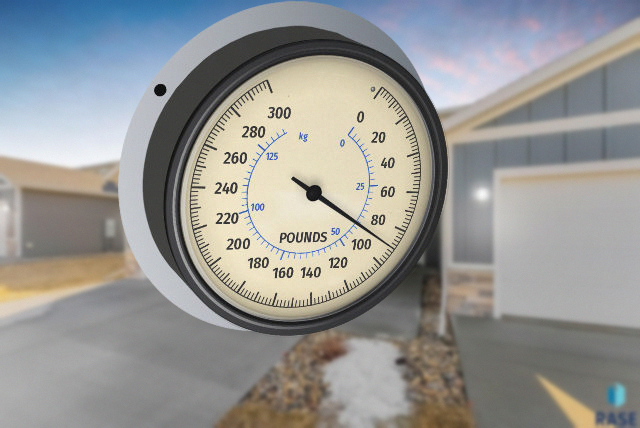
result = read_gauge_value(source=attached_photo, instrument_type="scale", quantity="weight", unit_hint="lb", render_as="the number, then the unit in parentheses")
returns 90 (lb)
